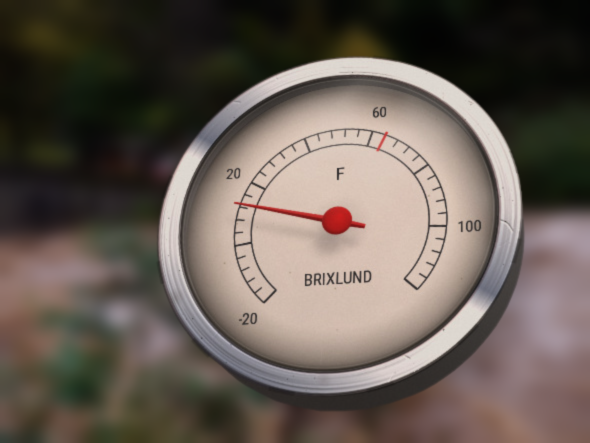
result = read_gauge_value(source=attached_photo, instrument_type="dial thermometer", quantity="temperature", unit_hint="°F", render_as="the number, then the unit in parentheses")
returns 12 (°F)
